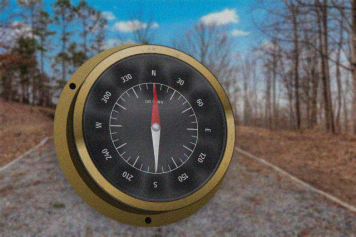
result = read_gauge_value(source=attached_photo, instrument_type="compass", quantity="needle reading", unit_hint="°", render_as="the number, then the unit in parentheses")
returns 0 (°)
